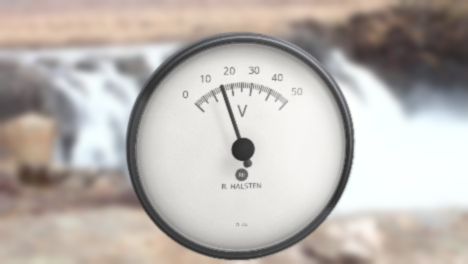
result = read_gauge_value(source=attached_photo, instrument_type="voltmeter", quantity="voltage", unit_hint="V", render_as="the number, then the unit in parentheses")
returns 15 (V)
